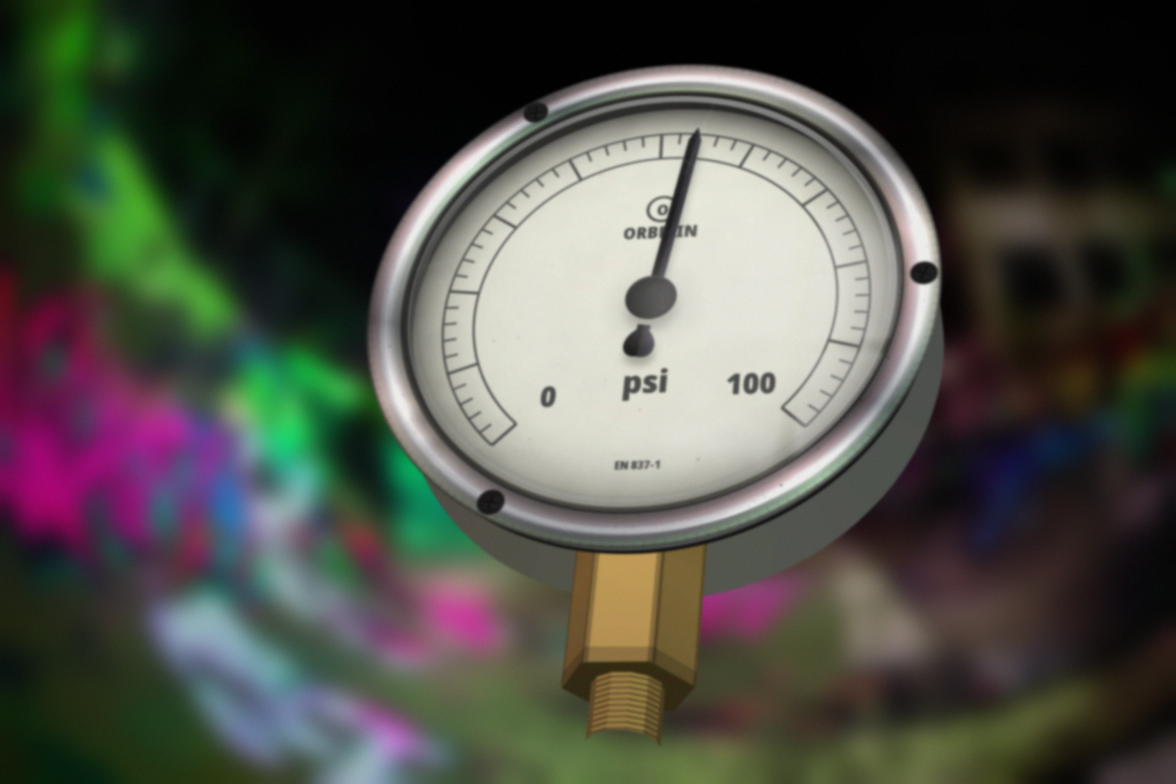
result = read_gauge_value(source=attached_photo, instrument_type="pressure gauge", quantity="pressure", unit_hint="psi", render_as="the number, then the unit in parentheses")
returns 54 (psi)
